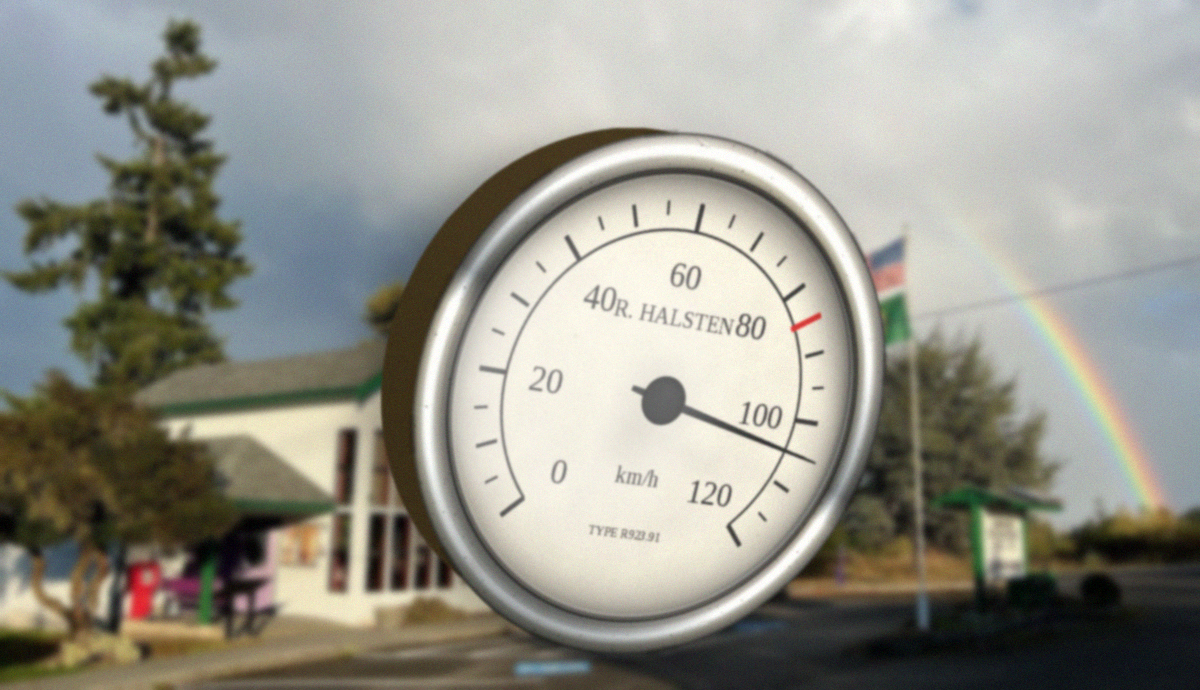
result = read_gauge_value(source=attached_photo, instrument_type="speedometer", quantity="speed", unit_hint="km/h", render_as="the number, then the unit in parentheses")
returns 105 (km/h)
